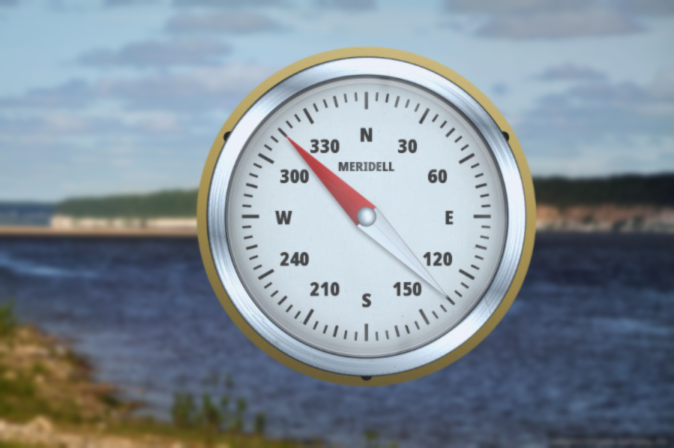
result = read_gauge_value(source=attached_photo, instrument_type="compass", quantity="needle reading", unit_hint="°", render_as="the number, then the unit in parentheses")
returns 315 (°)
